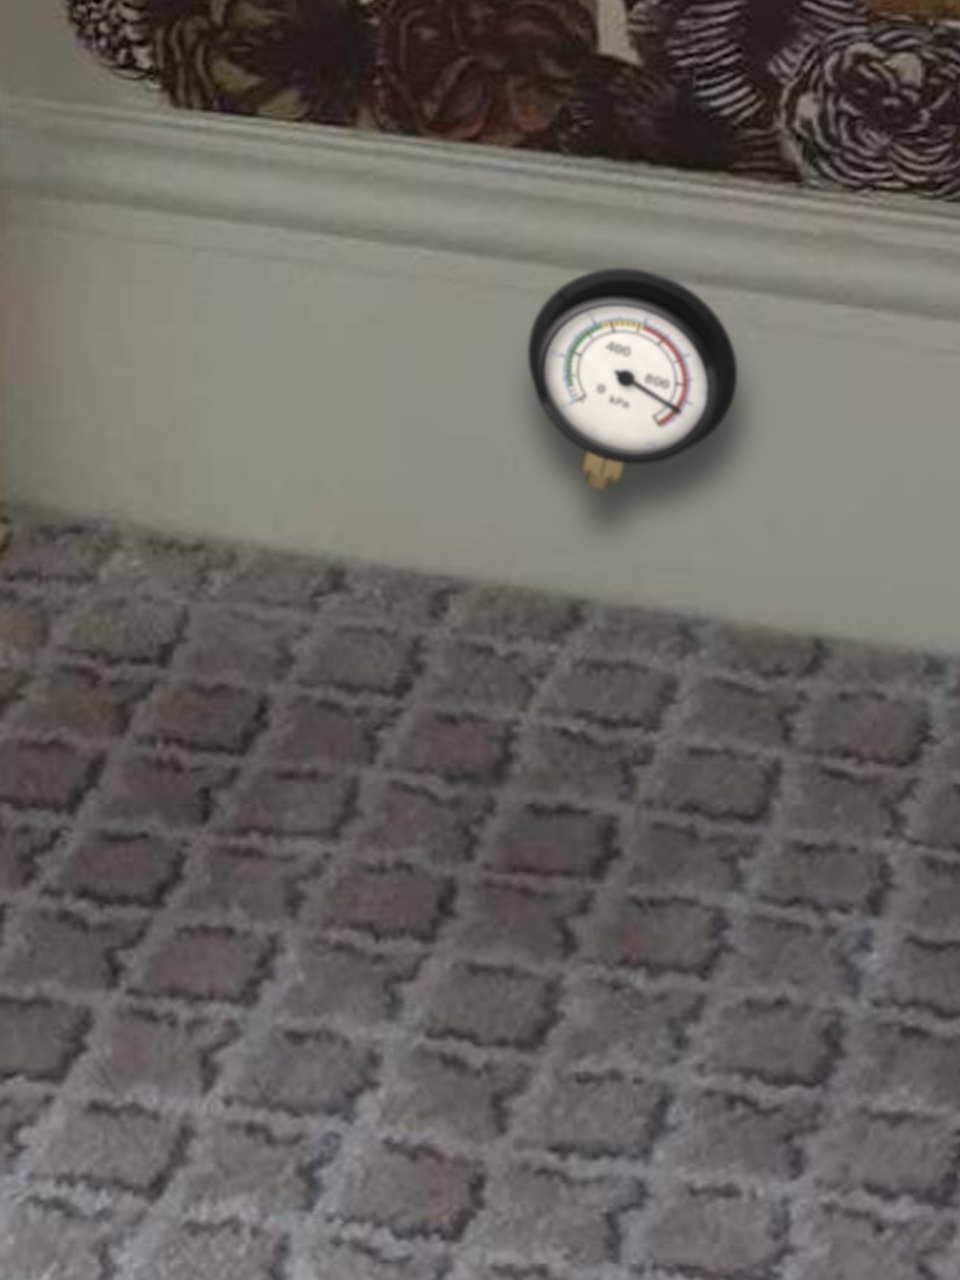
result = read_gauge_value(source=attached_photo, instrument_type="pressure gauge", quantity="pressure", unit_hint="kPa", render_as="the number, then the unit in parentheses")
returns 900 (kPa)
